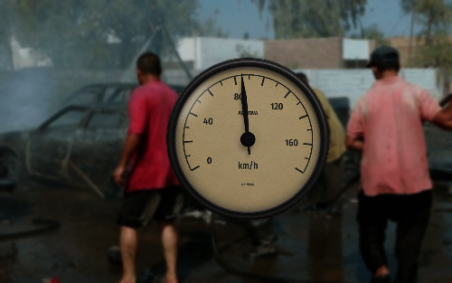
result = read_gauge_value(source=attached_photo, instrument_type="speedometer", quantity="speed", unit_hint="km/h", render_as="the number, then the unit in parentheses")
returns 85 (km/h)
